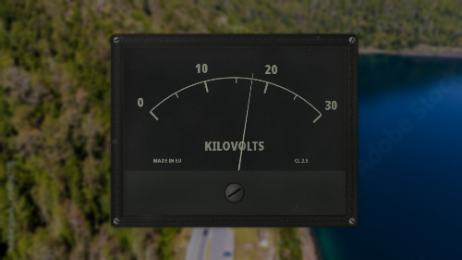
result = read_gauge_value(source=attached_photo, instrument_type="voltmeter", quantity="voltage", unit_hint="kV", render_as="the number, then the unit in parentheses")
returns 17.5 (kV)
